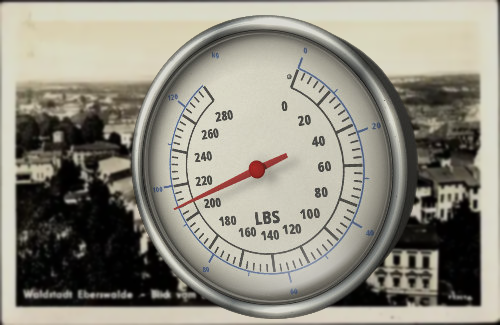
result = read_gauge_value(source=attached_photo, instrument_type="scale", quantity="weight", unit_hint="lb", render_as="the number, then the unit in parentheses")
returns 208 (lb)
